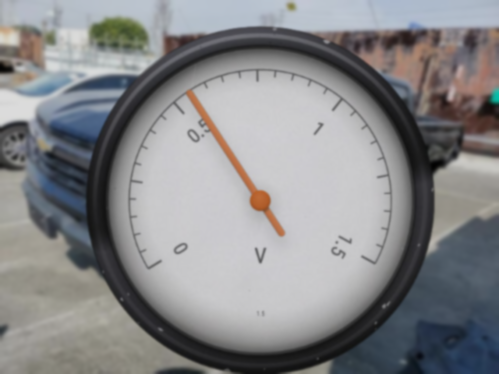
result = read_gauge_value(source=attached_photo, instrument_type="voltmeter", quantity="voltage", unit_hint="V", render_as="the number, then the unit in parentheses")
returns 0.55 (V)
